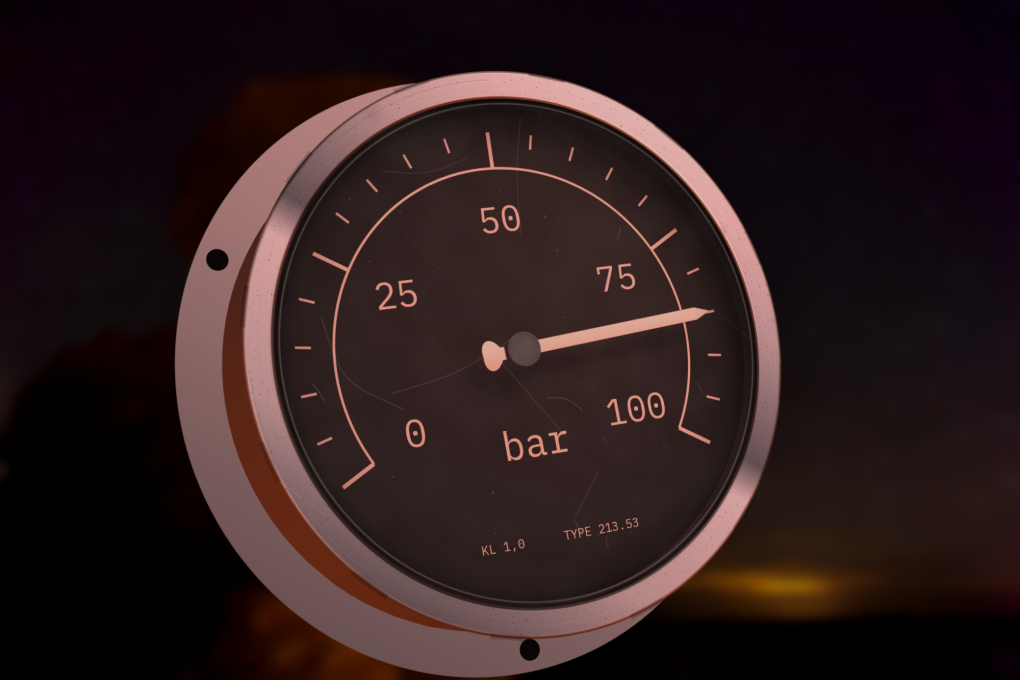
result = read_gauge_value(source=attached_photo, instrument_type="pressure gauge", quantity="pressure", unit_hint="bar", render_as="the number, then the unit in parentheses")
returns 85 (bar)
